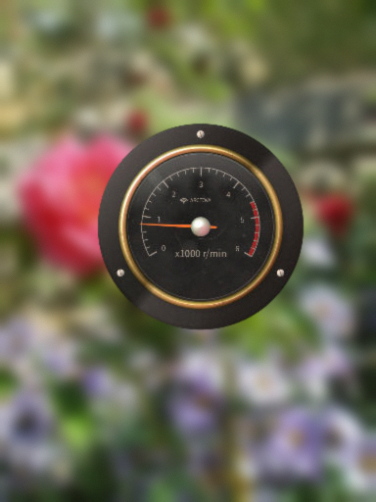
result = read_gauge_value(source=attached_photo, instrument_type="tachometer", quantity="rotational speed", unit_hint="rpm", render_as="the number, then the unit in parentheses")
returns 800 (rpm)
